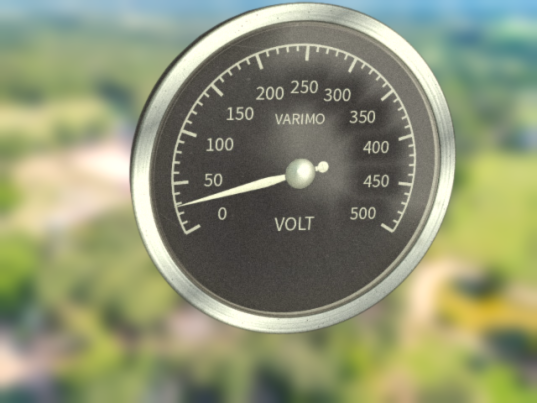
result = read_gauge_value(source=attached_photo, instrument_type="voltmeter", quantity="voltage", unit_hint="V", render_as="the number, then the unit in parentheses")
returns 30 (V)
